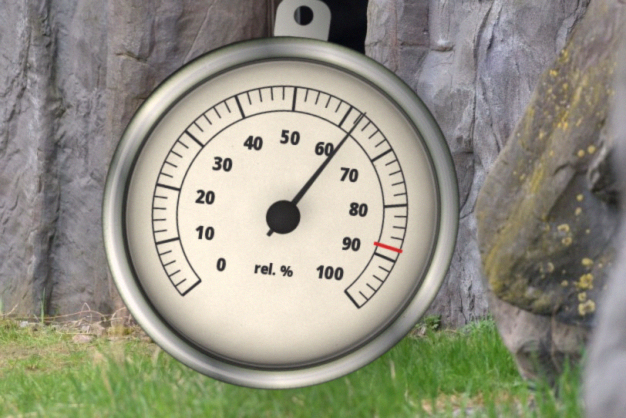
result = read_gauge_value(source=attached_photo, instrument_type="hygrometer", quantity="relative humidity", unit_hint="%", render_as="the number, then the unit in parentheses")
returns 62 (%)
